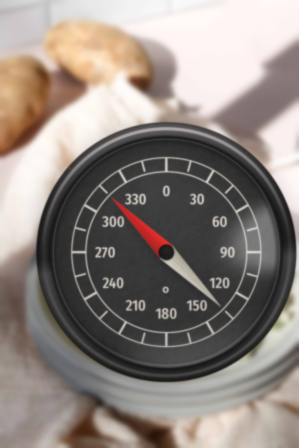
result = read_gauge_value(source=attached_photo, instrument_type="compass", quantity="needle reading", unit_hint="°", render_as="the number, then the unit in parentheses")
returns 315 (°)
